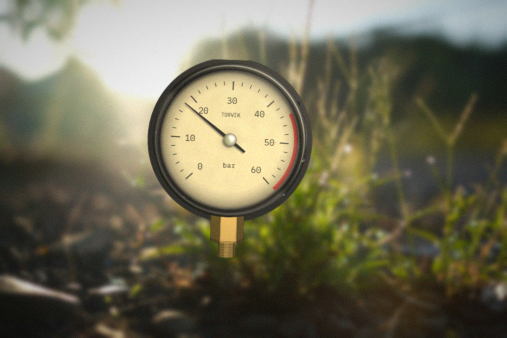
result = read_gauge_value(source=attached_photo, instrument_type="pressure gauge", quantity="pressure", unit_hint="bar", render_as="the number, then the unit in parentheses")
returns 18 (bar)
